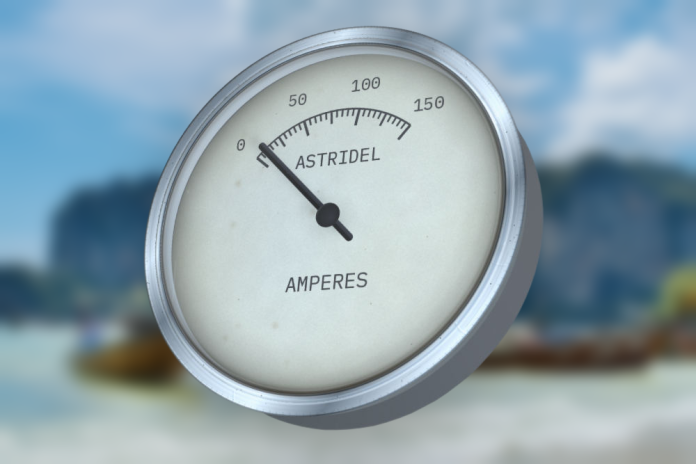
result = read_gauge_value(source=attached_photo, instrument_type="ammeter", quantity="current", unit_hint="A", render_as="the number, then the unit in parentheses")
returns 10 (A)
